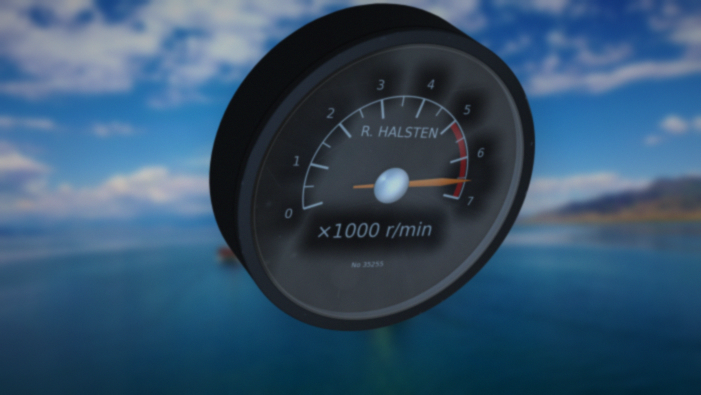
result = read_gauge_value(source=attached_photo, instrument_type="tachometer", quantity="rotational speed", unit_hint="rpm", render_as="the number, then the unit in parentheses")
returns 6500 (rpm)
